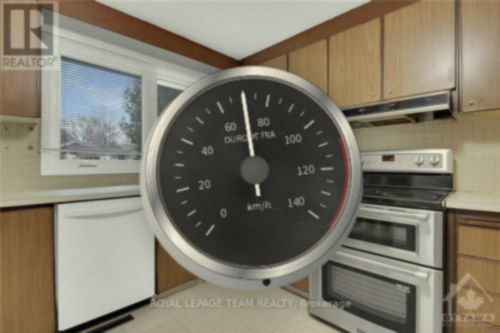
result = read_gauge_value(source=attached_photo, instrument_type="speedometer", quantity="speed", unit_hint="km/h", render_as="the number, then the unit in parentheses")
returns 70 (km/h)
